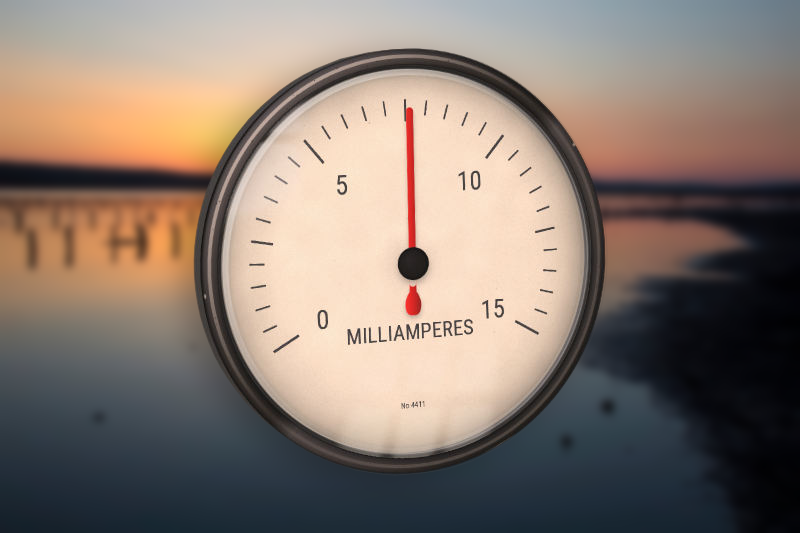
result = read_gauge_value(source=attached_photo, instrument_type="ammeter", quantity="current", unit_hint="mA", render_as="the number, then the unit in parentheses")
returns 7.5 (mA)
